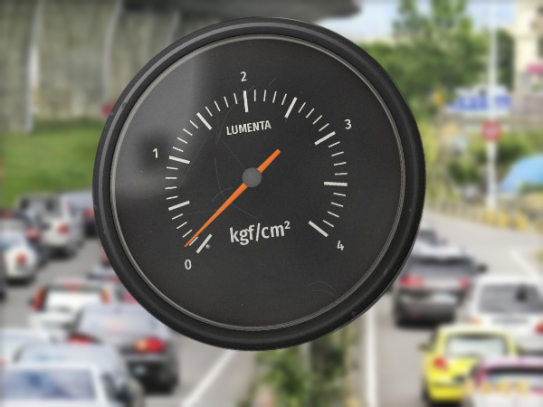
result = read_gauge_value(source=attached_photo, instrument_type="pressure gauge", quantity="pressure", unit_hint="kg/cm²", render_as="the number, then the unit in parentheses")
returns 0.1 (kg/cm²)
